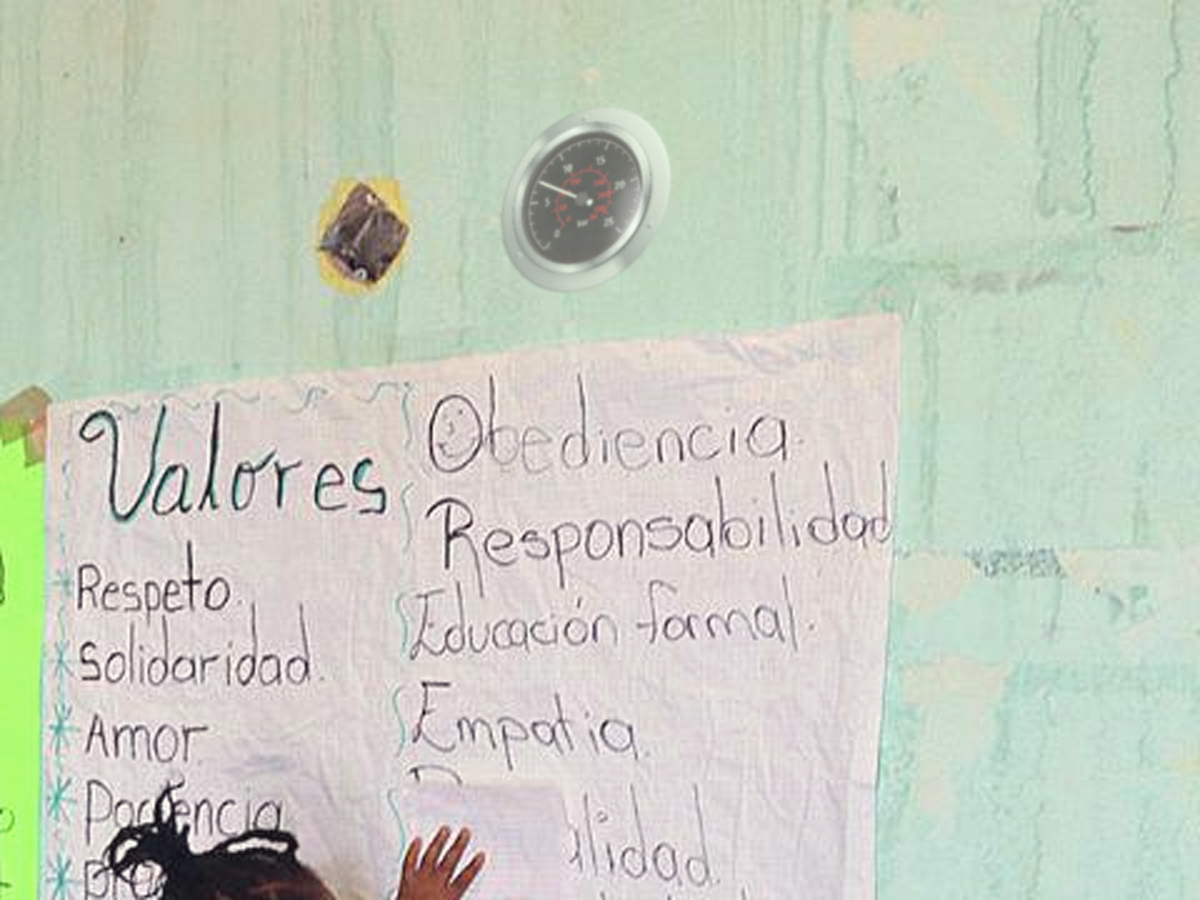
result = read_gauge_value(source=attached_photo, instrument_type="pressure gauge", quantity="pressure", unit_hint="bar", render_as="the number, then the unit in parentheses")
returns 7 (bar)
